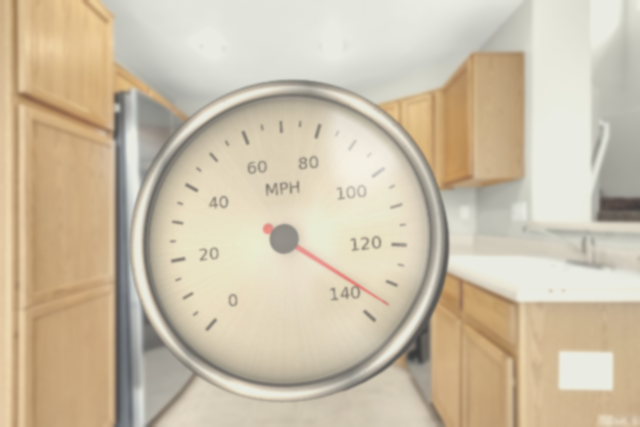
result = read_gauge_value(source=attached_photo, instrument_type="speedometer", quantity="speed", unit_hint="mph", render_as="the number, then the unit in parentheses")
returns 135 (mph)
